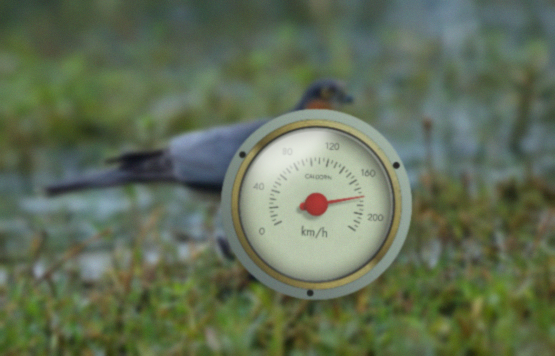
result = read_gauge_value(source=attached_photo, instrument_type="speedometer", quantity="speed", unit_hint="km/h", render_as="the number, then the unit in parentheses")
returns 180 (km/h)
